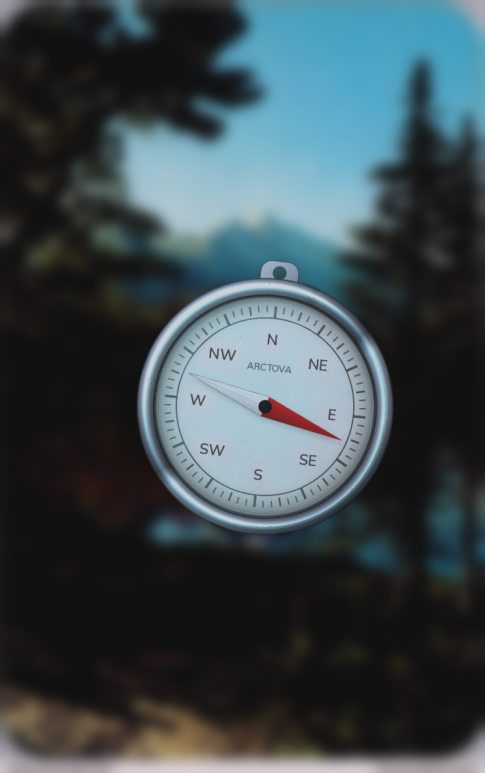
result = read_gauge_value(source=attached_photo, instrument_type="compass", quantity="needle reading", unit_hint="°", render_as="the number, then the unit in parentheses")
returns 107.5 (°)
